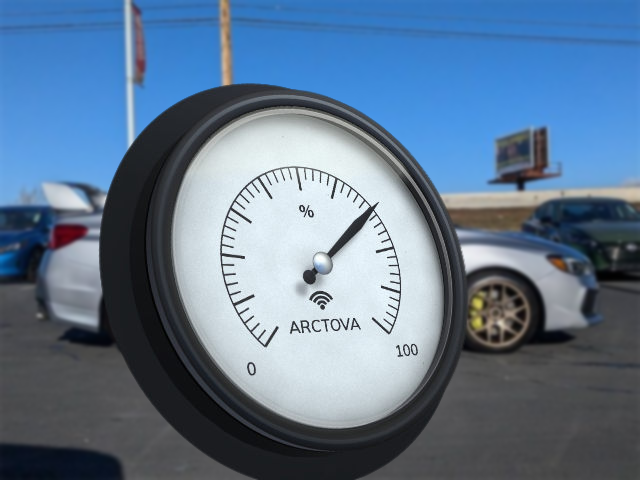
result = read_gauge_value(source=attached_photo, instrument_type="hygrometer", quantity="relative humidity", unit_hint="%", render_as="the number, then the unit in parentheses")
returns 70 (%)
